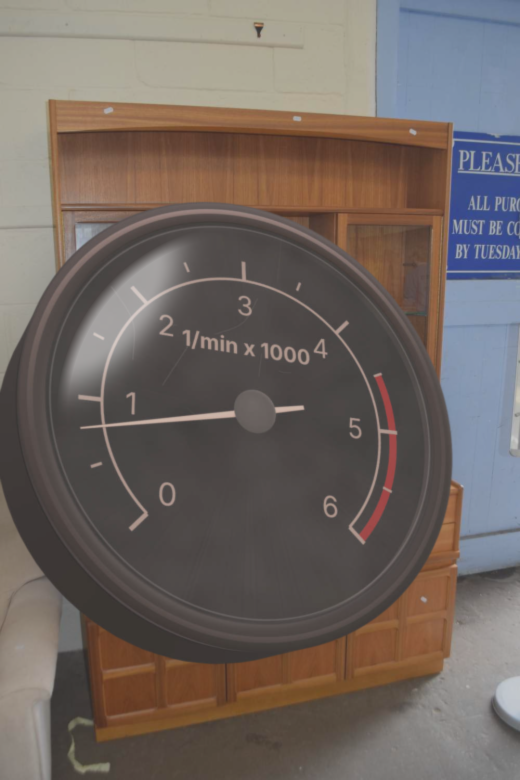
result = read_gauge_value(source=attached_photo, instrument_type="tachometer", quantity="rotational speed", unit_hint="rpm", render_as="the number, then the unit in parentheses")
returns 750 (rpm)
